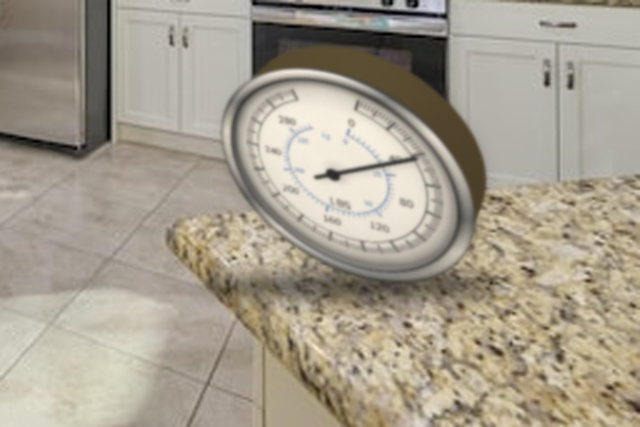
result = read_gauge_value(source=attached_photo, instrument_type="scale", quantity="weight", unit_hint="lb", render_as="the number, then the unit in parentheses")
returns 40 (lb)
